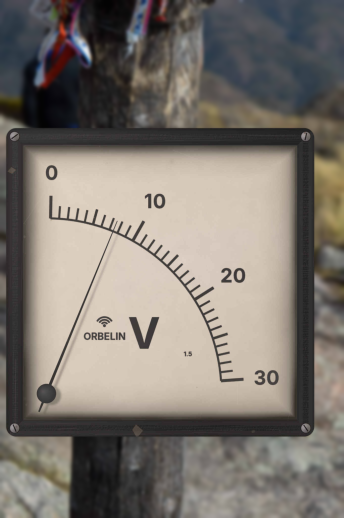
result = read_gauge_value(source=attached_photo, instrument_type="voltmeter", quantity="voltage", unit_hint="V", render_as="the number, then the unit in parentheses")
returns 7.5 (V)
